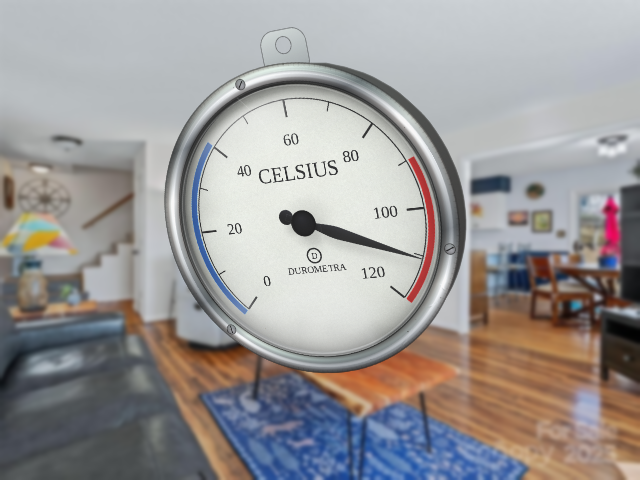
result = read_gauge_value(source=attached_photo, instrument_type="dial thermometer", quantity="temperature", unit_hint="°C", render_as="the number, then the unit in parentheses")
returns 110 (°C)
